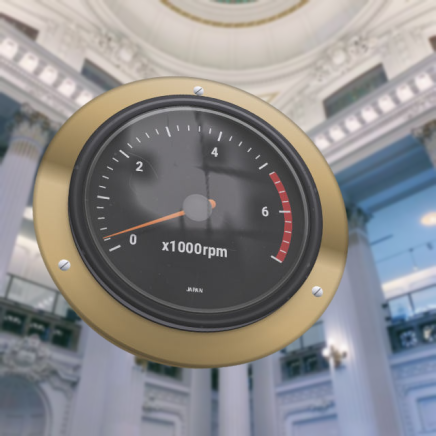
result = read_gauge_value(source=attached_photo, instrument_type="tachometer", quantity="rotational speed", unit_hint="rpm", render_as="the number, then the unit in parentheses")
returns 200 (rpm)
